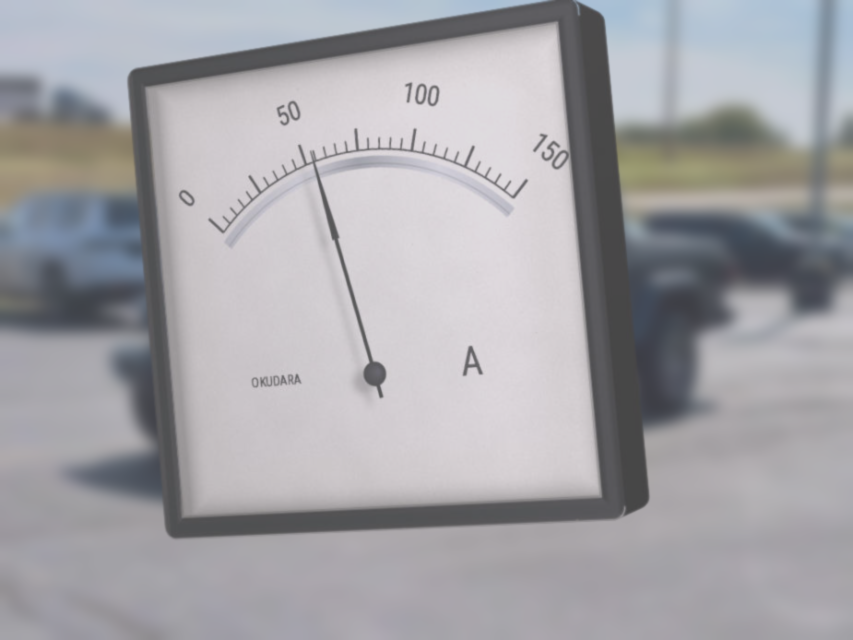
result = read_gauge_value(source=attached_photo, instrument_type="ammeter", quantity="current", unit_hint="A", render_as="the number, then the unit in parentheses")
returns 55 (A)
